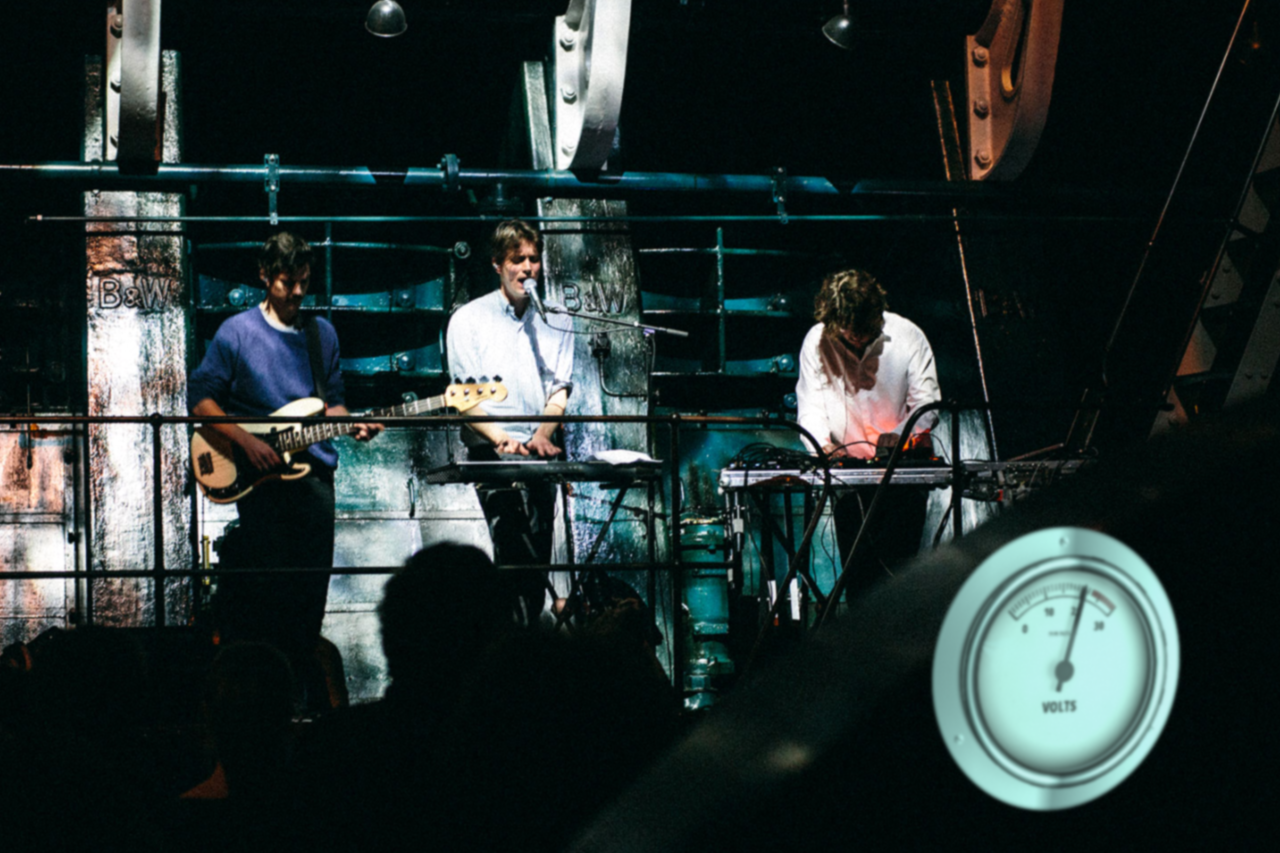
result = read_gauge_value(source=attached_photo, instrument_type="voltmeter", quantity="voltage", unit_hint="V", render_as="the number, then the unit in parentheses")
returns 20 (V)
